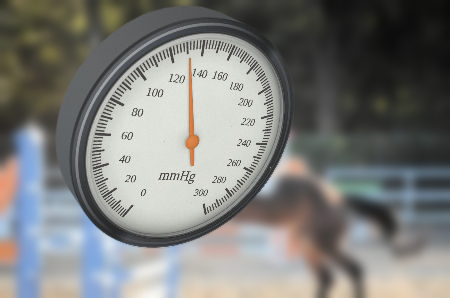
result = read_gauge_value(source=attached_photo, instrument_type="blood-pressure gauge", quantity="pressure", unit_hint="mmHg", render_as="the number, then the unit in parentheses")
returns 130 (mmHg)
